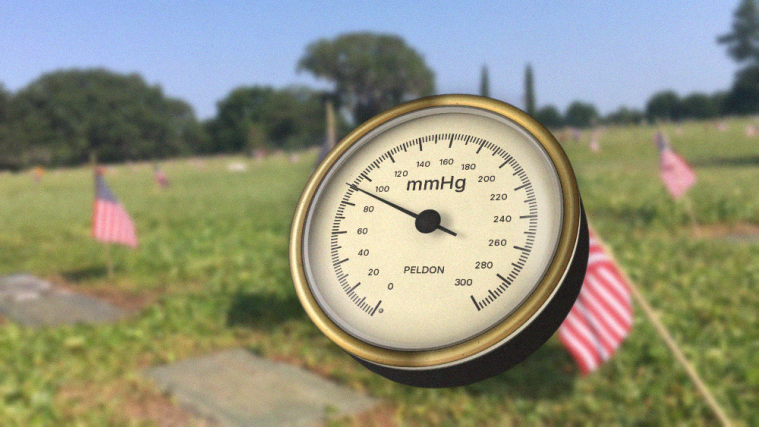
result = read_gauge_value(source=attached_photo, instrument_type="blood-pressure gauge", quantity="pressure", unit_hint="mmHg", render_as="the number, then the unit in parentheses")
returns 90 (mmHg)
